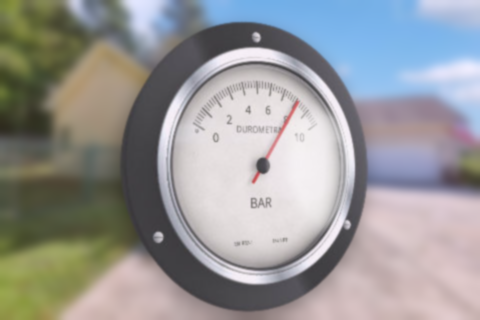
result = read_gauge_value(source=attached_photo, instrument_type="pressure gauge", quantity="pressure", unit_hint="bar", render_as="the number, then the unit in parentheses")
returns 8 (bar)
